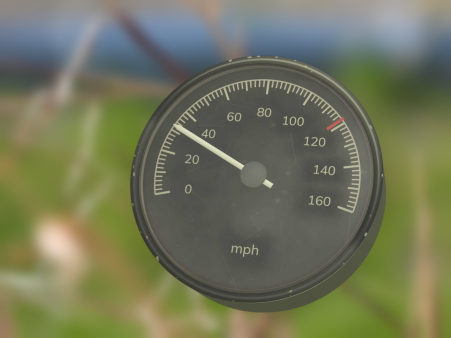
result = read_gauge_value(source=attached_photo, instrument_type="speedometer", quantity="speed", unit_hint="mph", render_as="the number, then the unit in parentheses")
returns 32 (mph)
